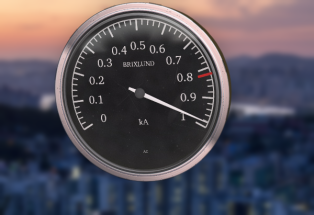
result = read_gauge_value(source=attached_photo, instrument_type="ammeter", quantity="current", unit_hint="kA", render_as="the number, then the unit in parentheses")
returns 0.98 (kA)
